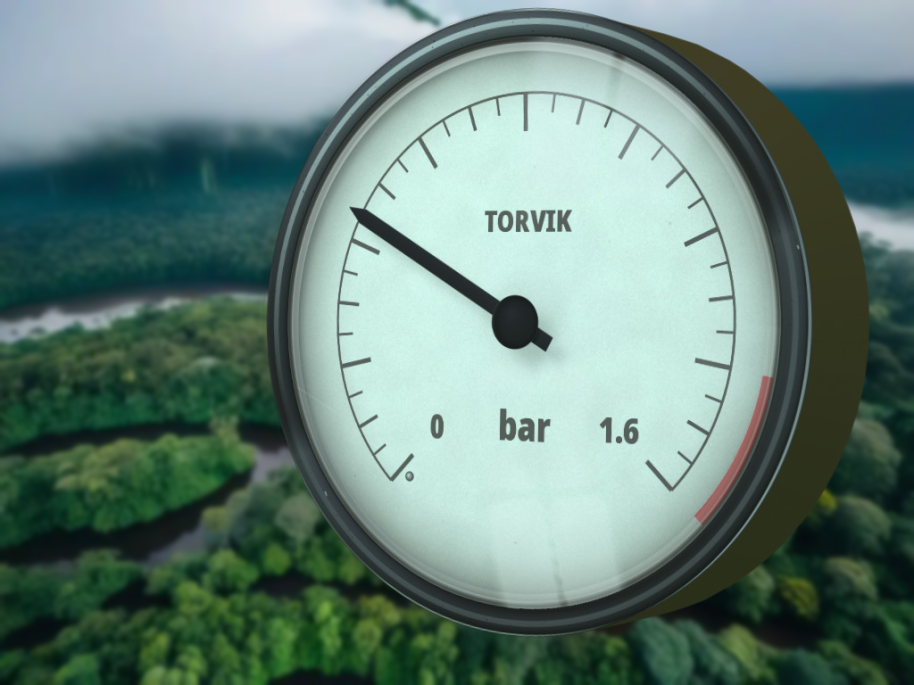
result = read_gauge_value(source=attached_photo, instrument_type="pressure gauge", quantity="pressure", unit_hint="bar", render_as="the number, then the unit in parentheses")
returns 0.45 (bar)
